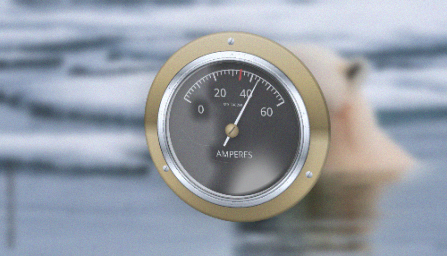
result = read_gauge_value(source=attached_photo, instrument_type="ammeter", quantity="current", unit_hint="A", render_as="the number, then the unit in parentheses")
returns 44 (A)
